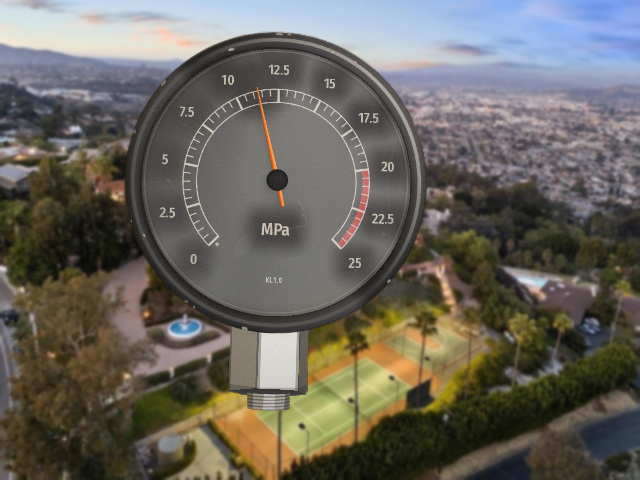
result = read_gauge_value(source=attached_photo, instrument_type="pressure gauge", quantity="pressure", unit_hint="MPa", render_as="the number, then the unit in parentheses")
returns 11.25 (MPa)
